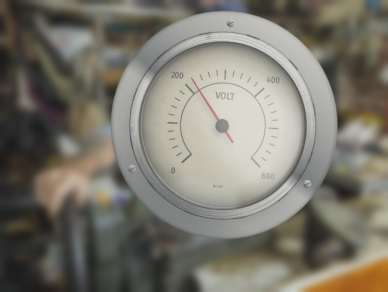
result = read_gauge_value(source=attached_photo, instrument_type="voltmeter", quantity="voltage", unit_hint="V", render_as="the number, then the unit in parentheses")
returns 220 (V)
